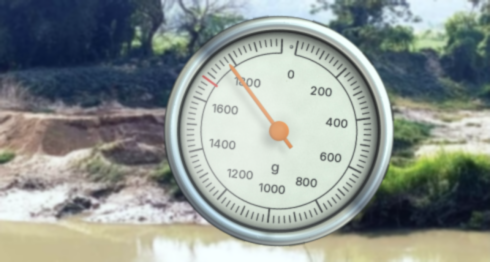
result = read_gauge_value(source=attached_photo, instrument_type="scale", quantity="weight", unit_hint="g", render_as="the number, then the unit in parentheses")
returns 1780 (g)
